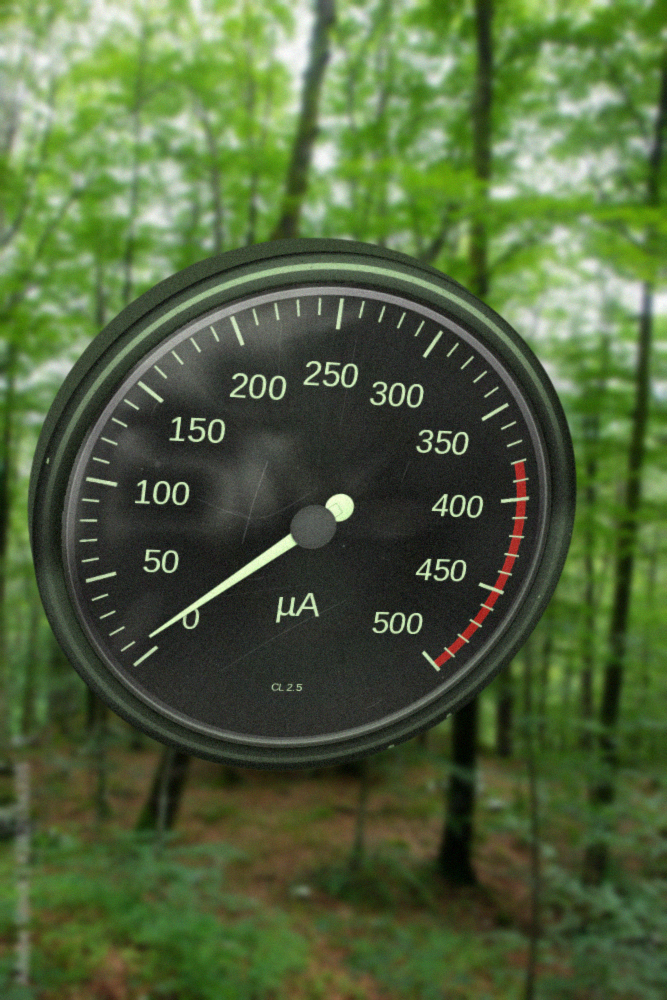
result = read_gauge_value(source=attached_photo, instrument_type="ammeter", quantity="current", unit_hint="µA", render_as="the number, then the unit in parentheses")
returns 10 (µA)
